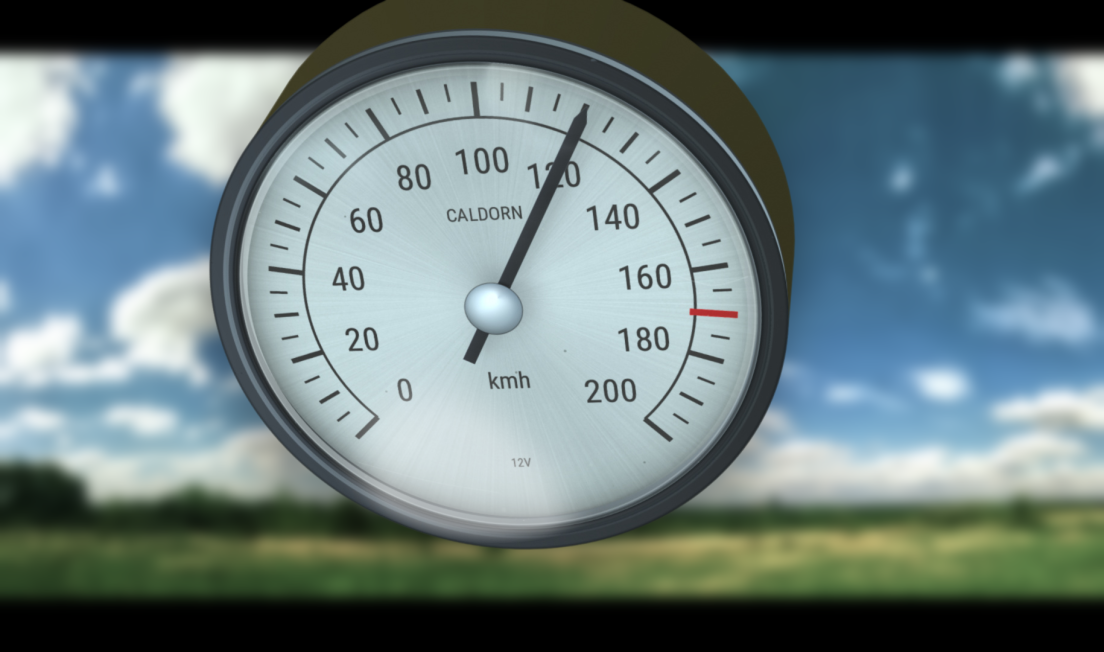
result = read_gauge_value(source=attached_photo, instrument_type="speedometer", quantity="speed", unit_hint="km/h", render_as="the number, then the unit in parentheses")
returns 120 (km/h)
